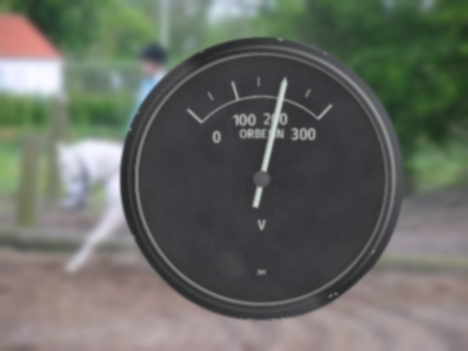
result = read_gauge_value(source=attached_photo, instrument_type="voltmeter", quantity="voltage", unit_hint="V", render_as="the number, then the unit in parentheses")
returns 200 (V)
